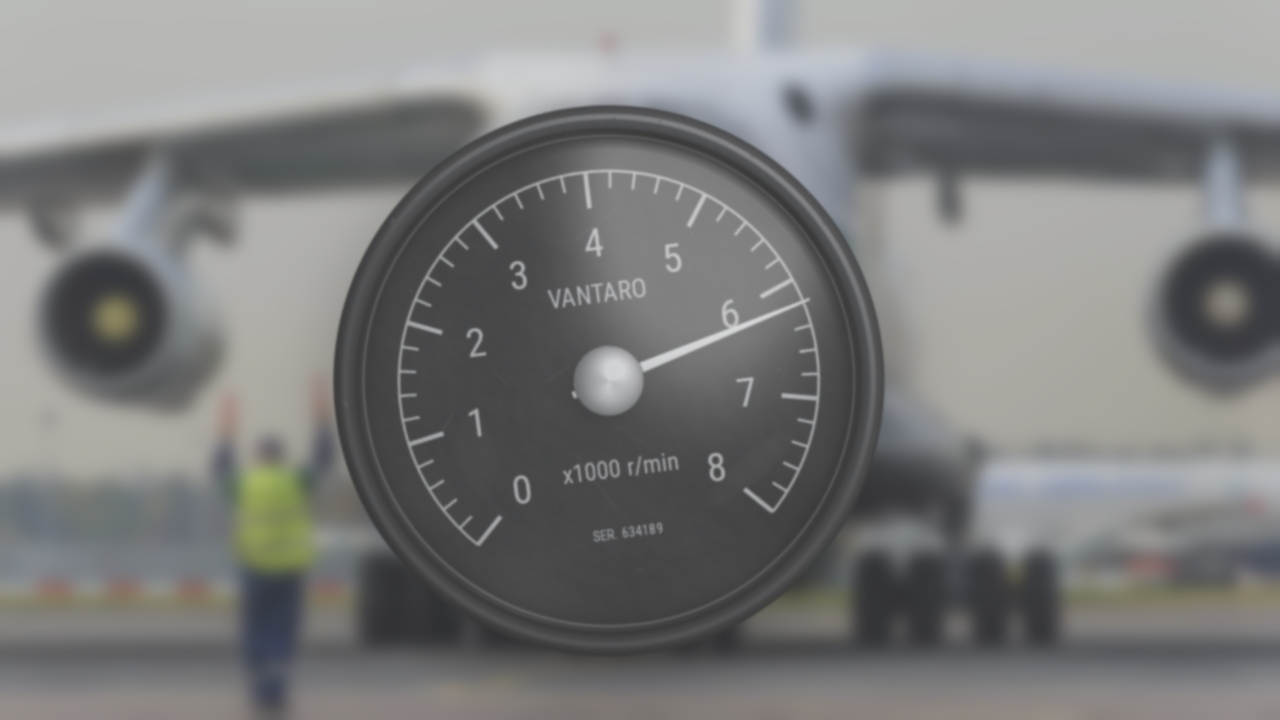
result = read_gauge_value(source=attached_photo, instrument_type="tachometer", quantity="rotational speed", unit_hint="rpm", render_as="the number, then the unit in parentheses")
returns 6200 (rpm)
